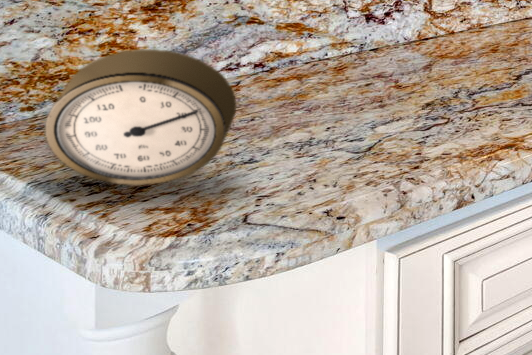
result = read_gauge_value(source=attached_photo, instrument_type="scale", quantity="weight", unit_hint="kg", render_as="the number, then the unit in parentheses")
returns 20 (kg)
